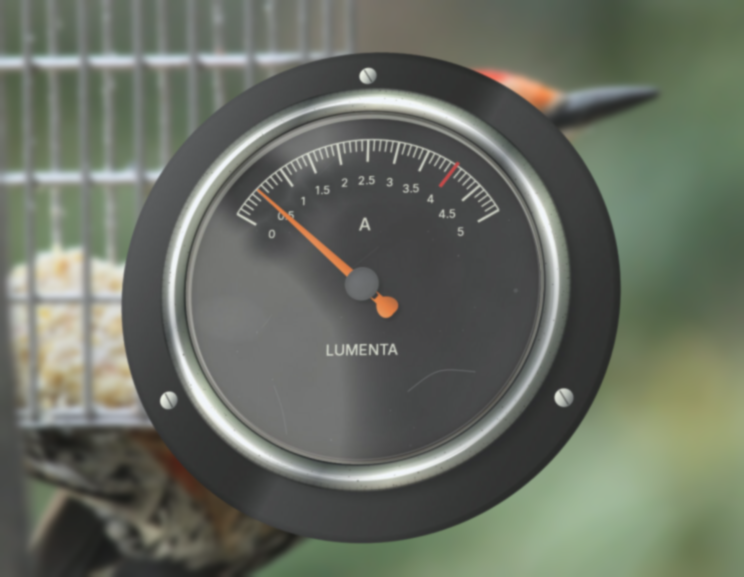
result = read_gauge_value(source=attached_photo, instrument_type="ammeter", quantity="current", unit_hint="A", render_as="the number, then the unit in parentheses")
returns 0.5 (A)
